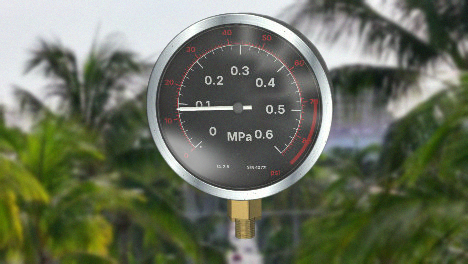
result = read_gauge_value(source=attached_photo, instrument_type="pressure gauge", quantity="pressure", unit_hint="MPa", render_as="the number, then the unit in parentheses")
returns 0.09 (MPa)
